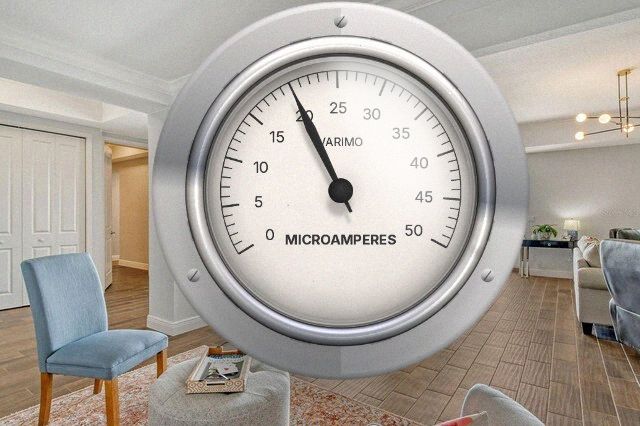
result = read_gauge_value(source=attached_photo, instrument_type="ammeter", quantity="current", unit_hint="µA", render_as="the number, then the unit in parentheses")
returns 20 (µA)
